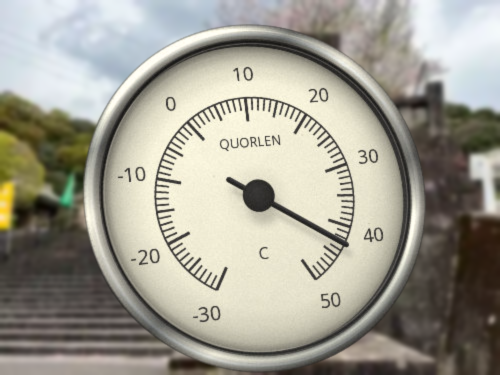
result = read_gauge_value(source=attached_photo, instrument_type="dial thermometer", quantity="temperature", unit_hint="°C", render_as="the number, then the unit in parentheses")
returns 43 (°C)
